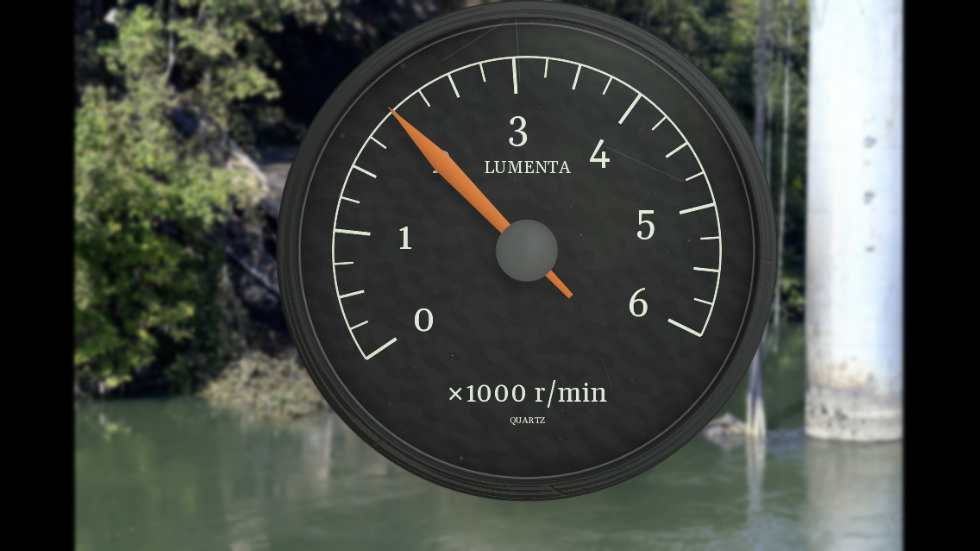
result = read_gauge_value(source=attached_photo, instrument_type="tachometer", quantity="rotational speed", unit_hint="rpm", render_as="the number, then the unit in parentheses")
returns 2000 (rpm)
